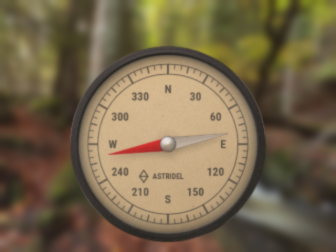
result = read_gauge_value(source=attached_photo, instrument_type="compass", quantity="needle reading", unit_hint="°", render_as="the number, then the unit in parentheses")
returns 260 (°)
